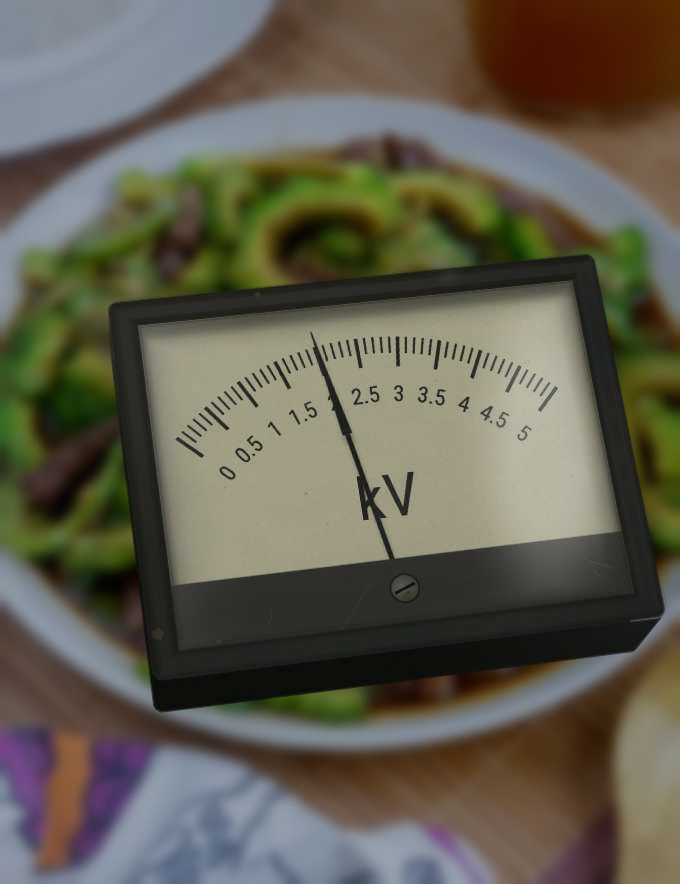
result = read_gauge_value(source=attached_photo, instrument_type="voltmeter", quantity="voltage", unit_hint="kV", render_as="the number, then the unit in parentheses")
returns 2 (kV)
